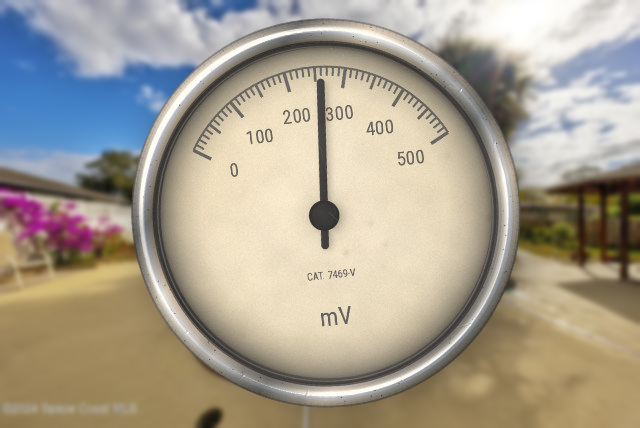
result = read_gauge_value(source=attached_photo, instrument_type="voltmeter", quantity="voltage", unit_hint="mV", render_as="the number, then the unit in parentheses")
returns 260 (mV)
